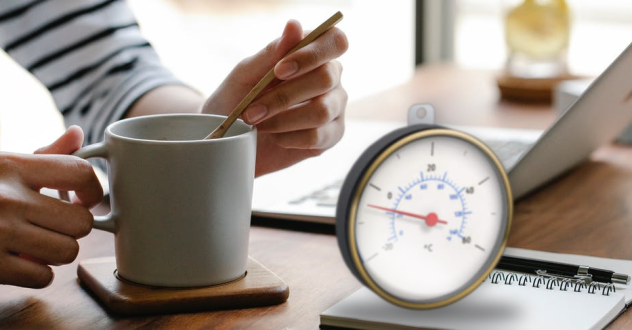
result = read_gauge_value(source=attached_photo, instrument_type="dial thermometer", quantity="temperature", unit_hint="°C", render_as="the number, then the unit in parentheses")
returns -5 (°C)
